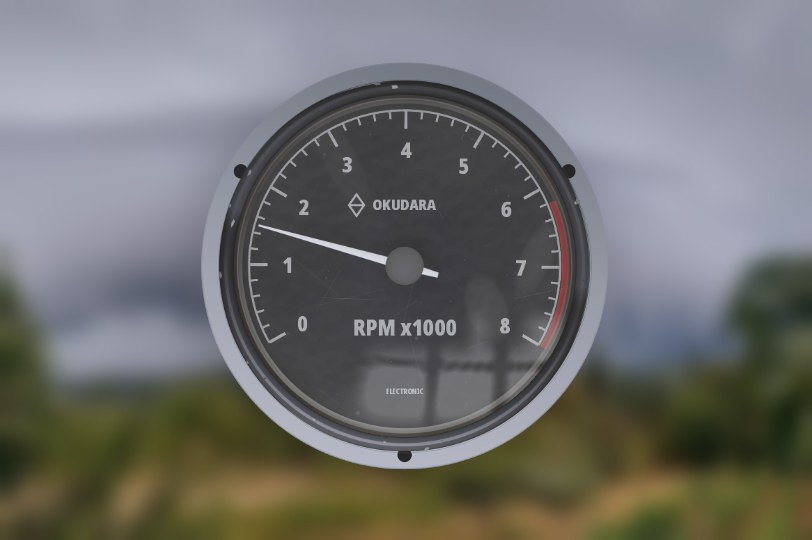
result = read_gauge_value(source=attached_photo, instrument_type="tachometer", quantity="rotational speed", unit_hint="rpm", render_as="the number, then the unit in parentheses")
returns 1500 (rpm)
